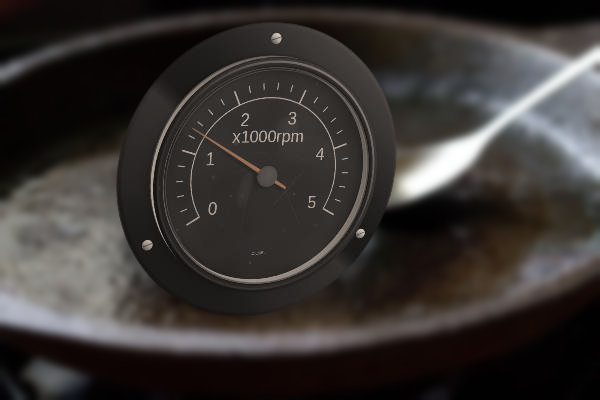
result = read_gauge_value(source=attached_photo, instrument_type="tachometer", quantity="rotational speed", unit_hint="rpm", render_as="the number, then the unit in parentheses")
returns 1300 (rpm)
